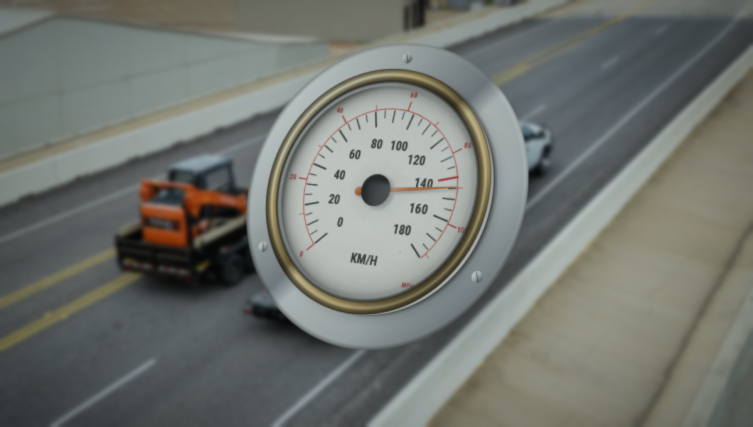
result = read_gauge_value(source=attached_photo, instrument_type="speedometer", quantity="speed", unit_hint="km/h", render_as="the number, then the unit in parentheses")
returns 145 (km/h)
